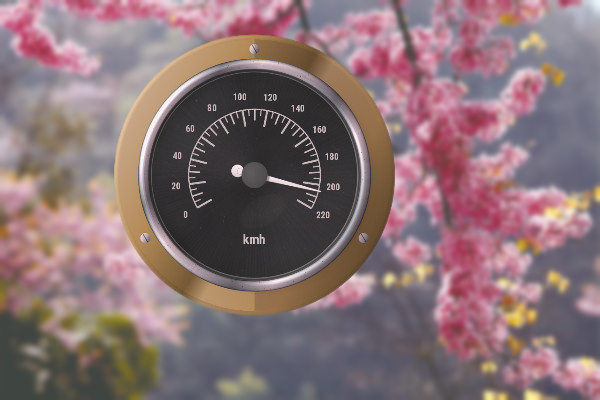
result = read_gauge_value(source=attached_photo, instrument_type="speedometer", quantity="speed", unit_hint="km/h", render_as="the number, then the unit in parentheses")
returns 205 (km/h)
